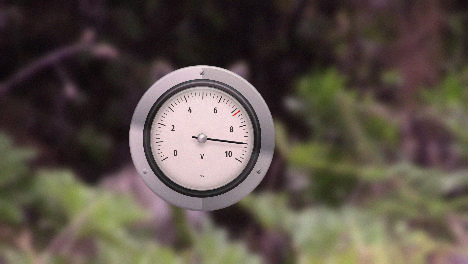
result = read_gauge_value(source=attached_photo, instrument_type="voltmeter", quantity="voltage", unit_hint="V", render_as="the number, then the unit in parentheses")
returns 9 (V)
